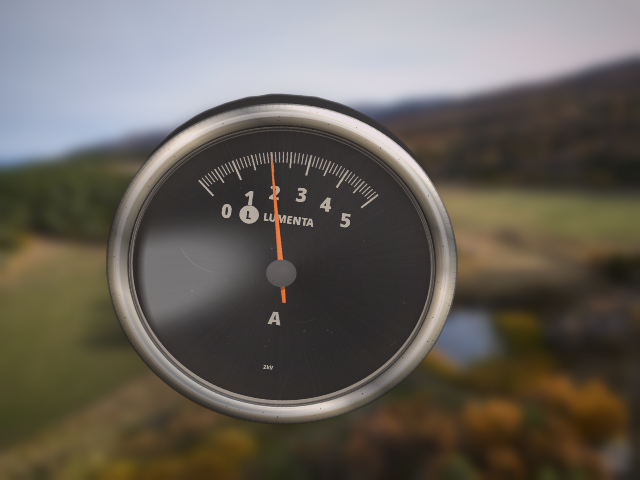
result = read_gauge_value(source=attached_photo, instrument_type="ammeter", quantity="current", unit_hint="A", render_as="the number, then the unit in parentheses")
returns 2 (A)
